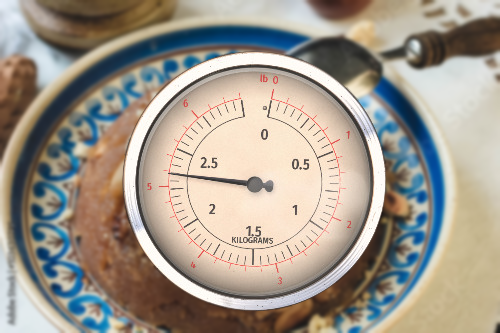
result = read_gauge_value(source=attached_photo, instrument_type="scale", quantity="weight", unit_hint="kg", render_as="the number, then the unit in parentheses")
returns 2.35 (kg)
